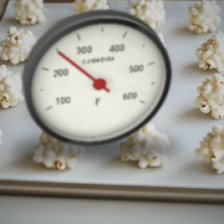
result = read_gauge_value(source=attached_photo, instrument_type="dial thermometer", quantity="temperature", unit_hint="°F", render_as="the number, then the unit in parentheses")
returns 250 (°F)
